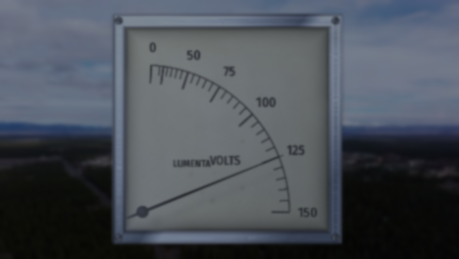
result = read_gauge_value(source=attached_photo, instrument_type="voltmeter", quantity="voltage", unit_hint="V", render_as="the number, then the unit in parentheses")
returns 125 (V)
